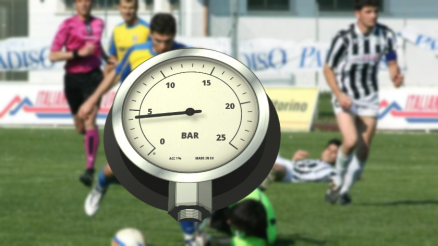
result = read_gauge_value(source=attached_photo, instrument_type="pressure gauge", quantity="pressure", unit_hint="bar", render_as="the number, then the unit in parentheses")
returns 4 (bar)
